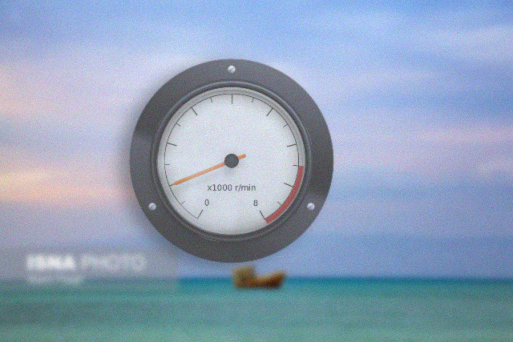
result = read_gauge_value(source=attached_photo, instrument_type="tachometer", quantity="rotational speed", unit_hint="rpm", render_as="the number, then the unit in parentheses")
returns 1000 (rpm)
